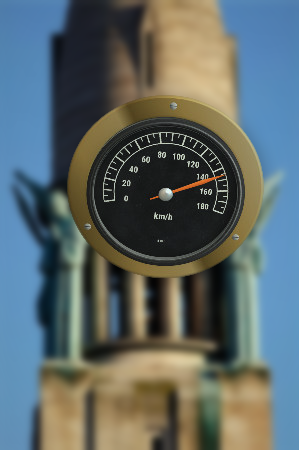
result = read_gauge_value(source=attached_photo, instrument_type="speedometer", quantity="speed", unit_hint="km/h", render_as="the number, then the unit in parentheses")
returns 145 (km/h)
